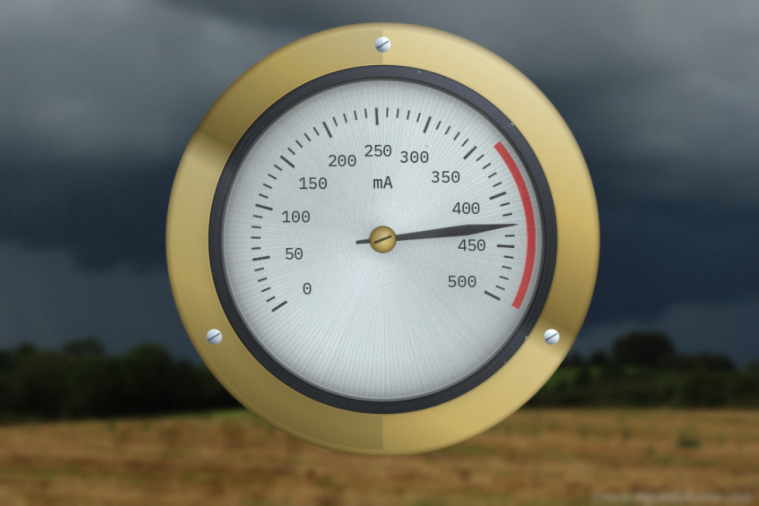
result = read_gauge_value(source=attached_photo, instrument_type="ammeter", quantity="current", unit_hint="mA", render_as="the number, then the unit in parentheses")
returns 430 (mA)
